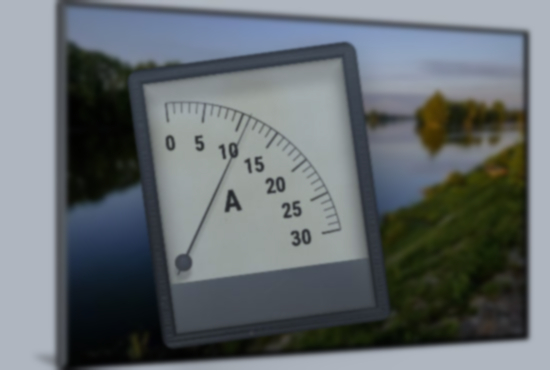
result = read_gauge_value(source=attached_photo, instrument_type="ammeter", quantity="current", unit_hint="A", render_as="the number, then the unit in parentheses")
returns 11 (A)
